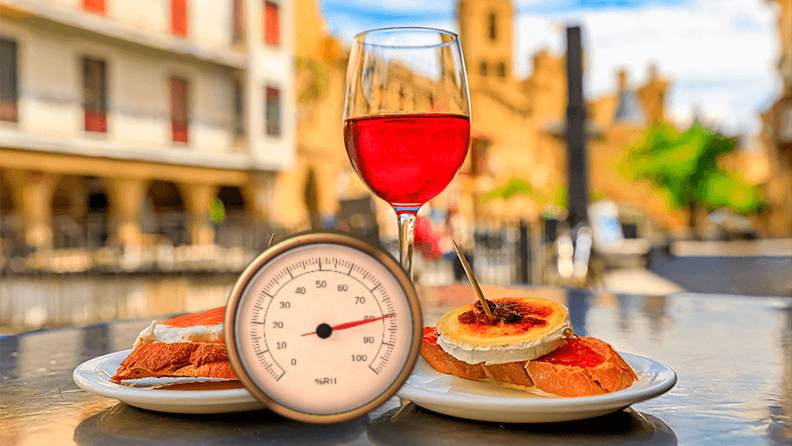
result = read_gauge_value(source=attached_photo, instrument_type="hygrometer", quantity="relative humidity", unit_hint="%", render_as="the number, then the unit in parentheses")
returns 80 (%)
